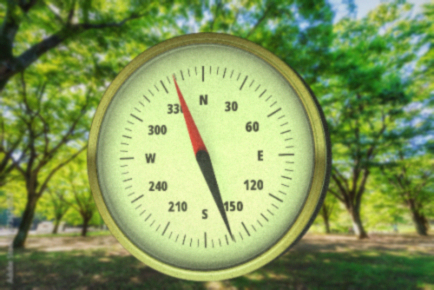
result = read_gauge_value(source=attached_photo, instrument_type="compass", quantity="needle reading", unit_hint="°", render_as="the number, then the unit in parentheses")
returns 340 (°)
